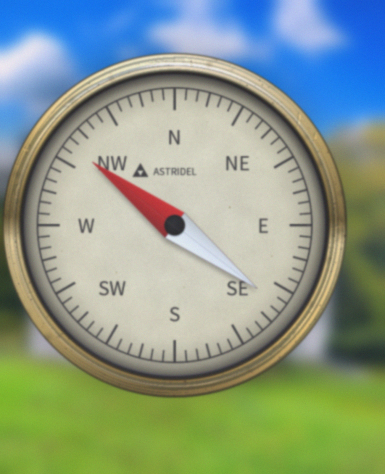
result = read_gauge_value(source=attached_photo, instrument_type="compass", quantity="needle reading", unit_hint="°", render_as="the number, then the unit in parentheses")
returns 307.5 (°)
